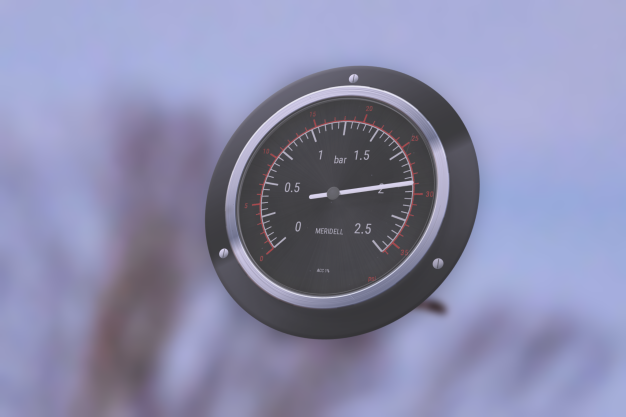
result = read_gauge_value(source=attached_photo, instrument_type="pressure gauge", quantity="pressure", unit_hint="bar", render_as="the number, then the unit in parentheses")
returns 2 (bar)
